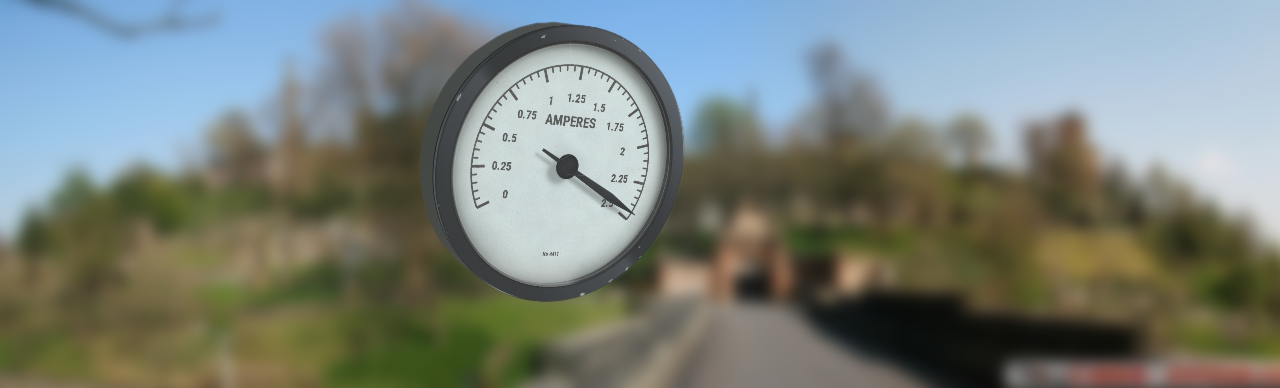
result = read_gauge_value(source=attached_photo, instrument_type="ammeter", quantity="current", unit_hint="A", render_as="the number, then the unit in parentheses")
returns 2.45 (A)
